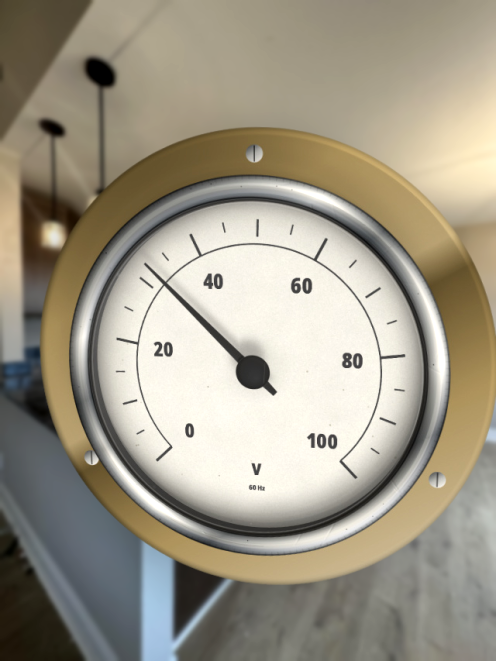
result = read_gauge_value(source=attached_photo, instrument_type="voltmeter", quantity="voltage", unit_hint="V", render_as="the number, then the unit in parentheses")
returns 32.5 (V)
